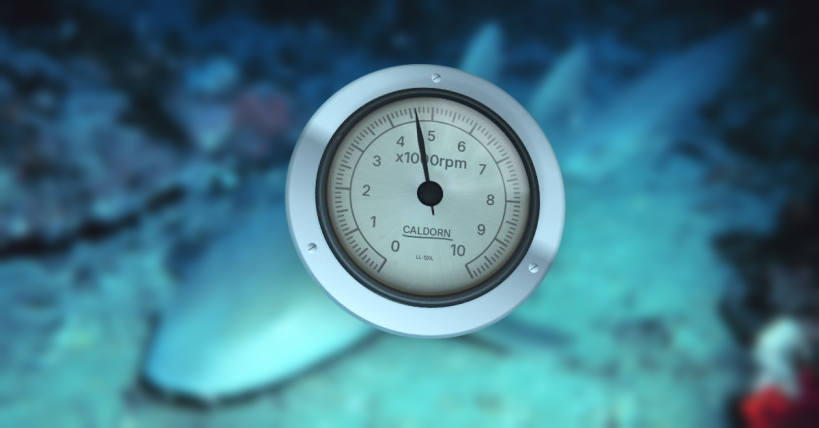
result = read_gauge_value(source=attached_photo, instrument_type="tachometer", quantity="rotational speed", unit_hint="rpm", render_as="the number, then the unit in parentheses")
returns 4600 (rpm)
